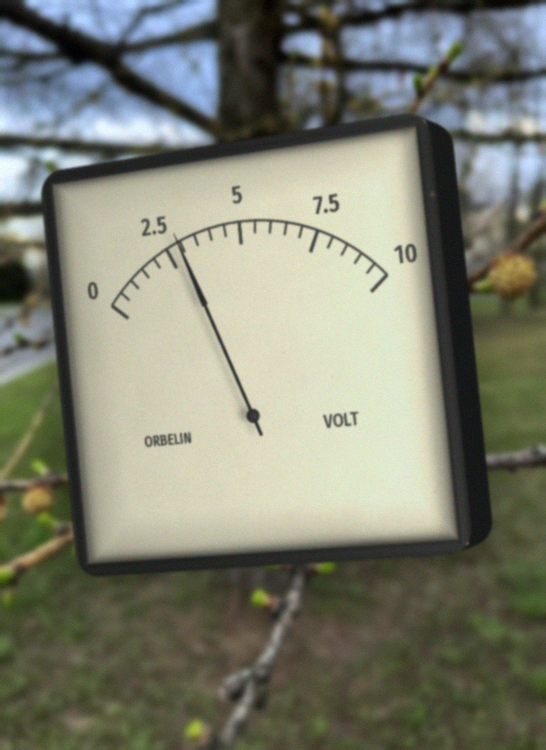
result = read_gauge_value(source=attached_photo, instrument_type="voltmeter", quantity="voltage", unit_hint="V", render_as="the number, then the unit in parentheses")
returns 3 (V)
